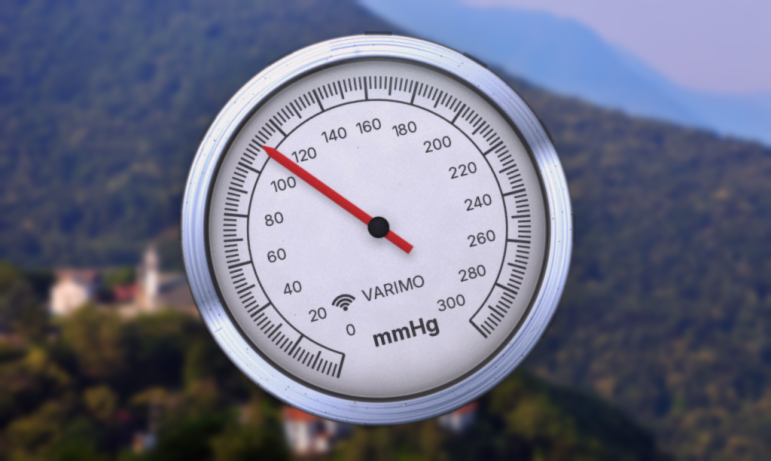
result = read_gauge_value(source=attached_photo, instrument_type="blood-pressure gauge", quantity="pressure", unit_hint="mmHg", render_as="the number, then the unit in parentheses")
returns 110 (mmHg)
